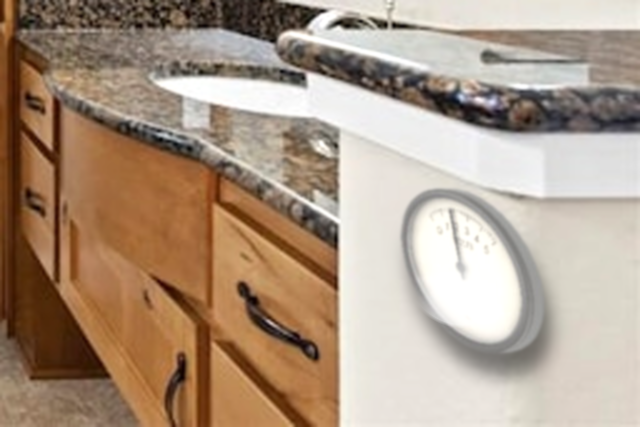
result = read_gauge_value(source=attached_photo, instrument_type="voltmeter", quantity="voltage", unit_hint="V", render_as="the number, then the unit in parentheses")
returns 2 (V)
